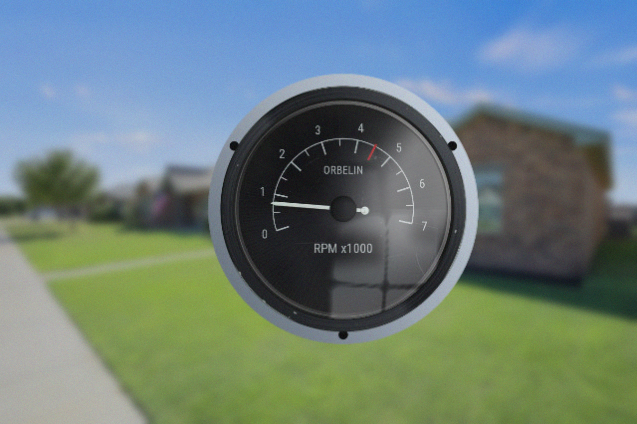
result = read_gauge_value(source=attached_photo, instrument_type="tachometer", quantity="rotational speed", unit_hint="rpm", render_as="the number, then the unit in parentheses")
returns 750 (rpm)
